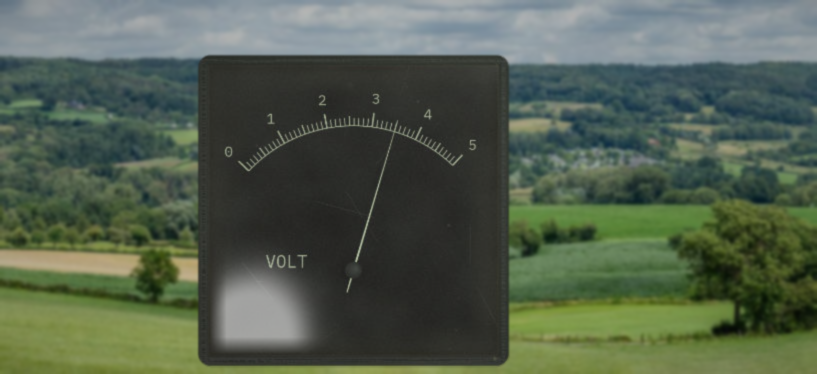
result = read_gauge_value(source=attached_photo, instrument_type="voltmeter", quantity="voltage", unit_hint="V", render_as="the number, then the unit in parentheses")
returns 3.5 (V)
